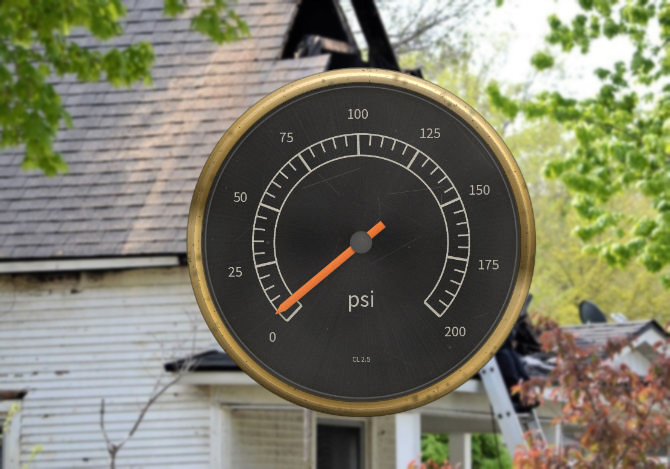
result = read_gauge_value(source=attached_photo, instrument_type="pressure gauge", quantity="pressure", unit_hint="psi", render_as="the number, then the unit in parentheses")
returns 5 (psi)
